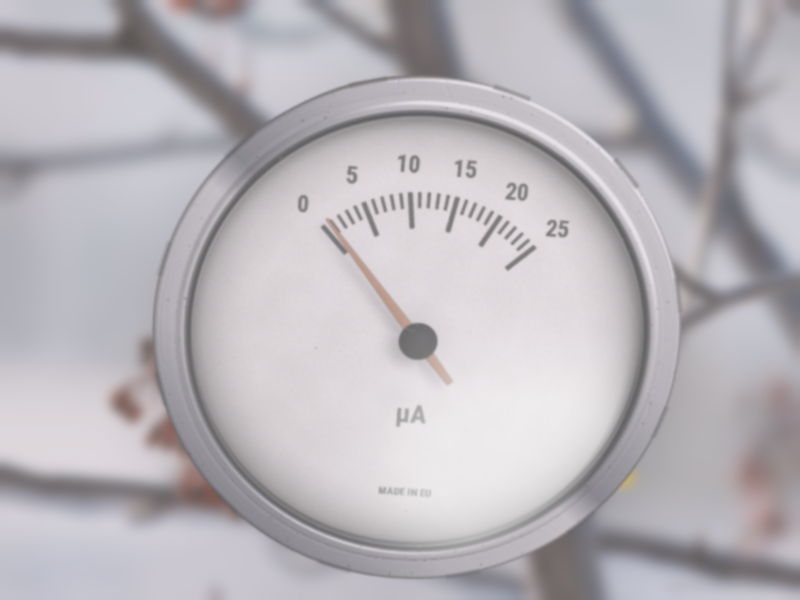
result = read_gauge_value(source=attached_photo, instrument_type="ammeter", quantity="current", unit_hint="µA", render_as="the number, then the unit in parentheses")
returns 1 (µA)
